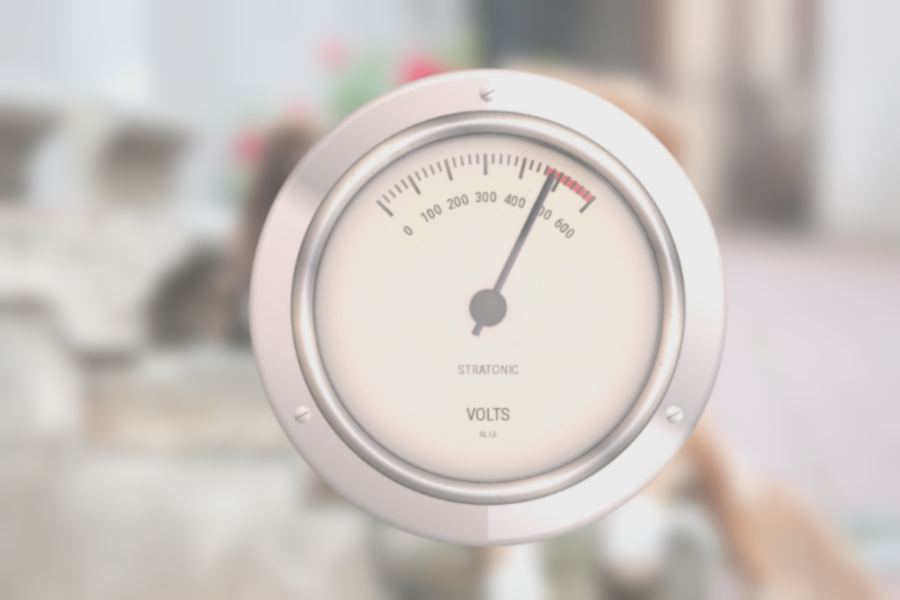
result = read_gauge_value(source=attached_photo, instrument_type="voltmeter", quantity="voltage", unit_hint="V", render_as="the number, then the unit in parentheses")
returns 480 (V)
